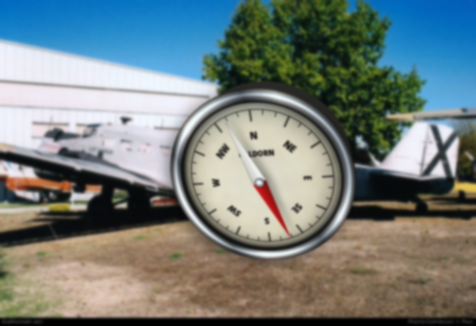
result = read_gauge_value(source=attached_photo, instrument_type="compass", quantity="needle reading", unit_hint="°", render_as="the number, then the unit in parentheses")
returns 160 (°)
